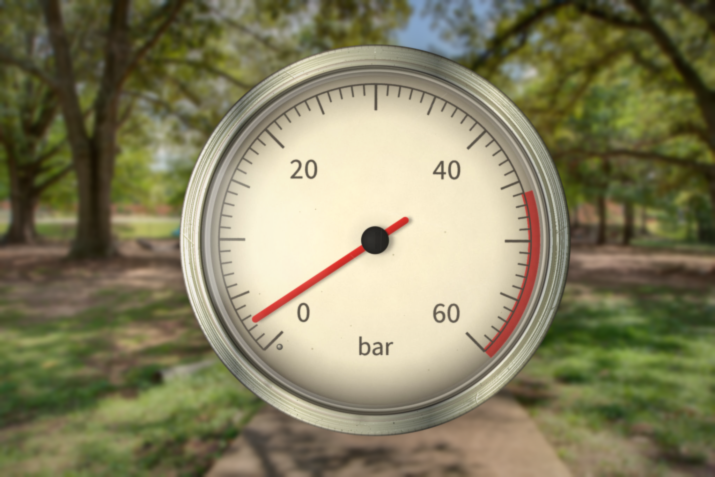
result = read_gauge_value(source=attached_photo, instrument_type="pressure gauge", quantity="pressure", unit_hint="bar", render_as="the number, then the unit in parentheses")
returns 2.5 (bar)
